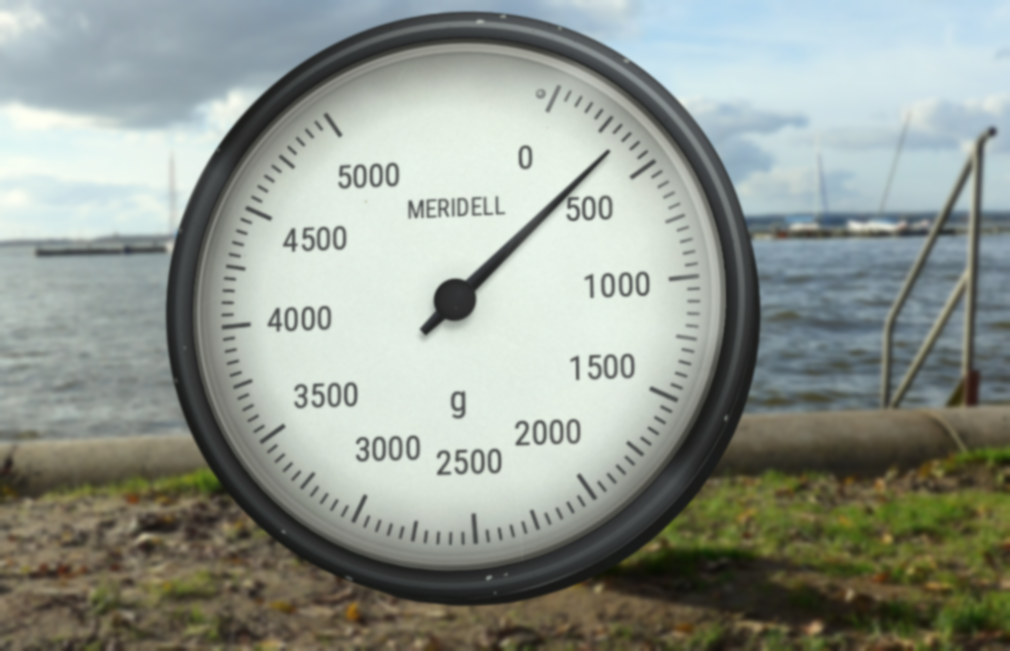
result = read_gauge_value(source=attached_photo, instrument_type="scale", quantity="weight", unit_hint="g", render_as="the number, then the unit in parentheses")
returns 350 (g)
